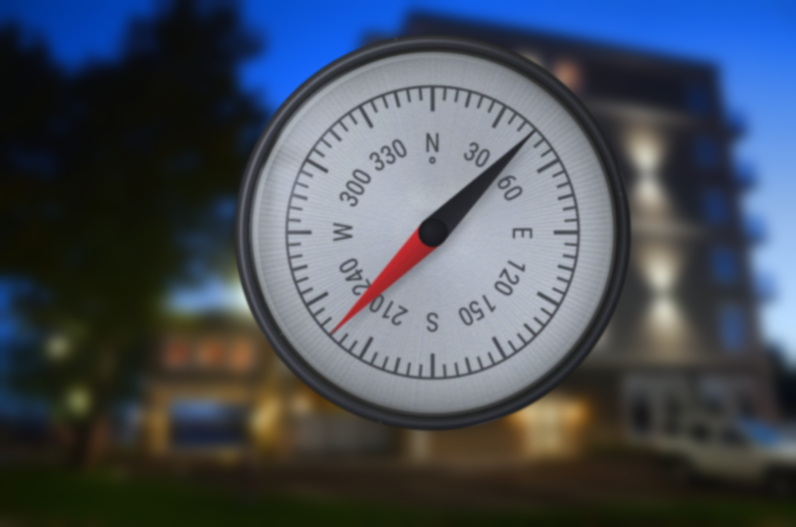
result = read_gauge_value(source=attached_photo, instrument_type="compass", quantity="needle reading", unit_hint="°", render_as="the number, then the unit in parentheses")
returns 225 (°)
